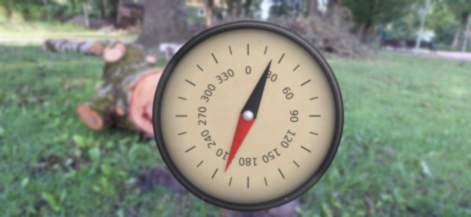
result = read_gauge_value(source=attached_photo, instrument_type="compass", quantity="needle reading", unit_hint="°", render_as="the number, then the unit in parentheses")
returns 202.5 (°)
